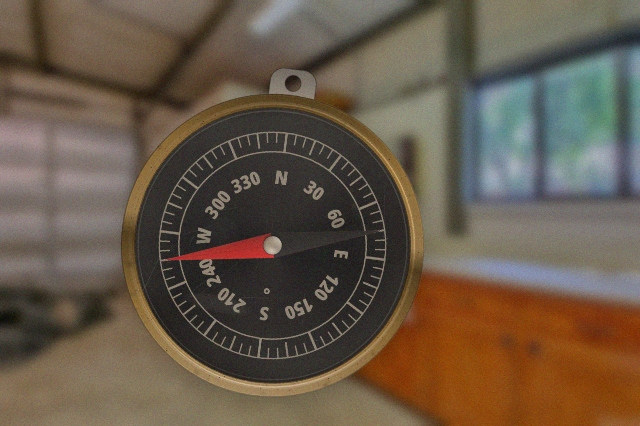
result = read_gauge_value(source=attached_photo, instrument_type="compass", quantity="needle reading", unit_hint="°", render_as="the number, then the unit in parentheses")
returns 255 (°)
